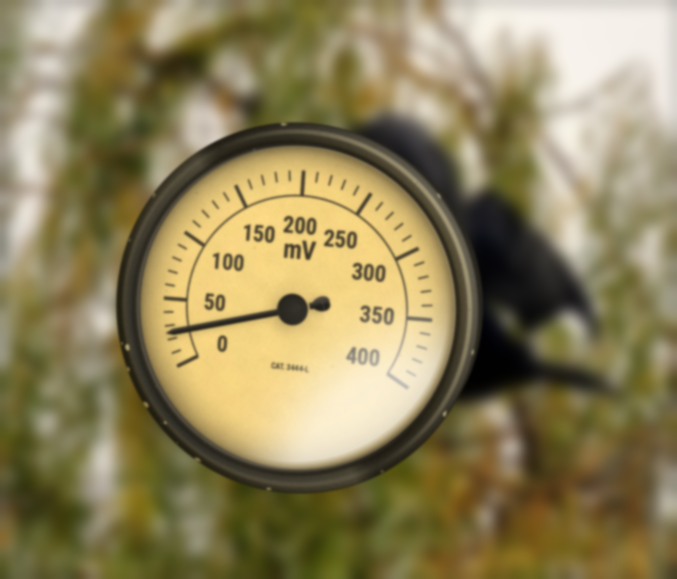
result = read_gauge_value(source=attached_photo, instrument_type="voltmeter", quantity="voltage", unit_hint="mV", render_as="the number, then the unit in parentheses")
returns 25 (mV)
